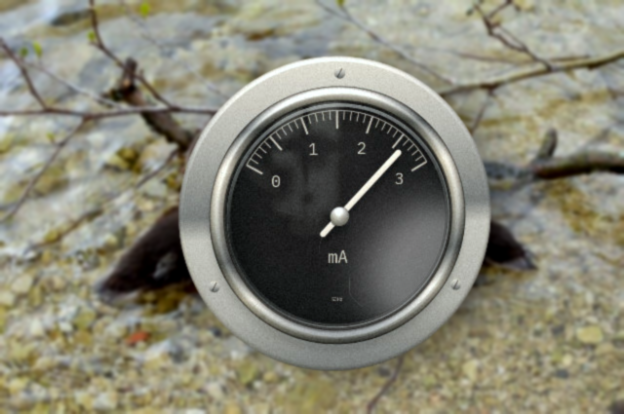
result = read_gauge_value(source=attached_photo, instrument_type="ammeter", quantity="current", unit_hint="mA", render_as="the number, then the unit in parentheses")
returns 2.6 (mA)
